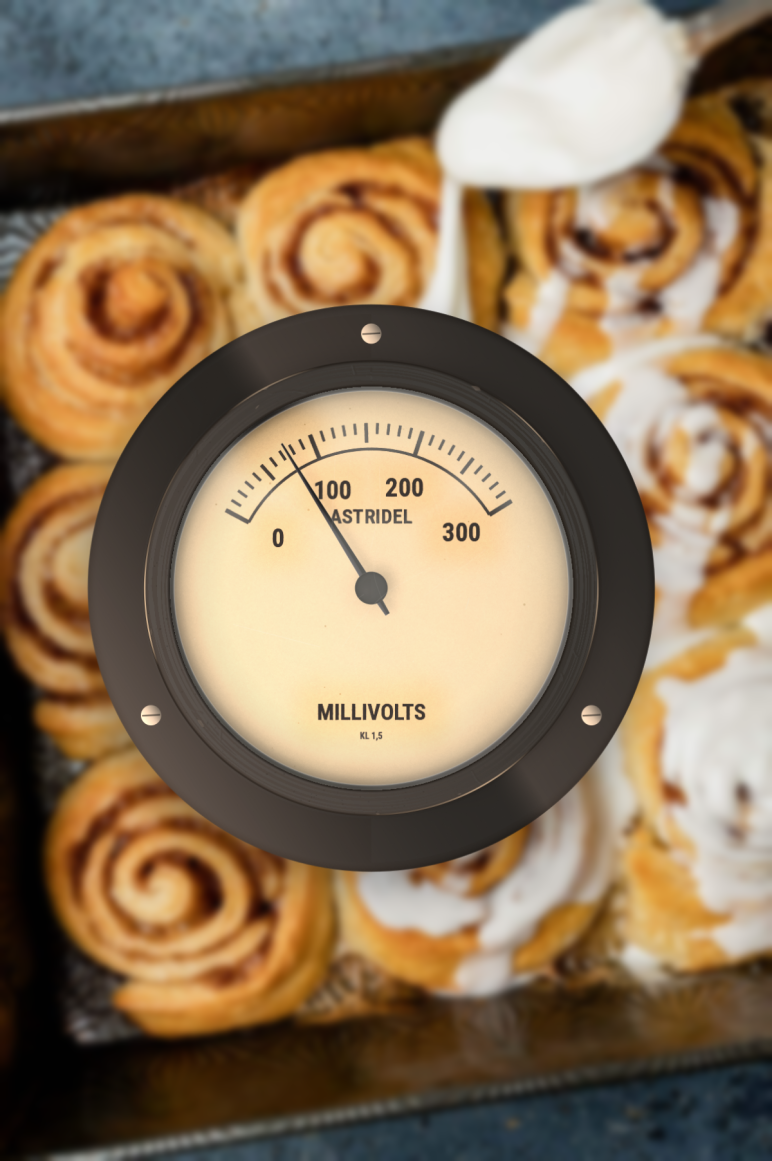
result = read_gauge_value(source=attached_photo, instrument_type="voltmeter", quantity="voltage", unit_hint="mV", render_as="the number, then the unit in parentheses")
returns 75 (mV)
